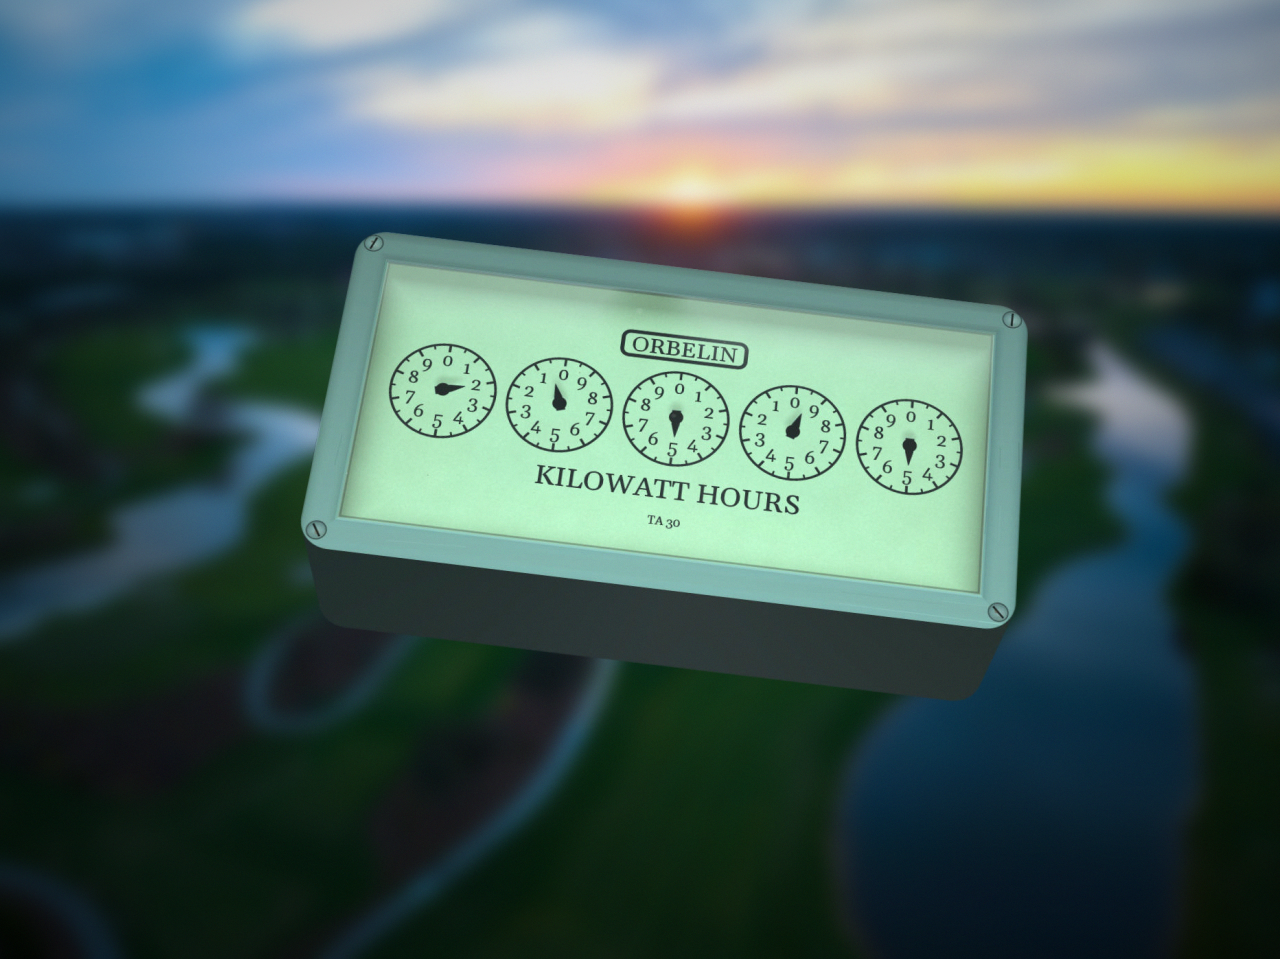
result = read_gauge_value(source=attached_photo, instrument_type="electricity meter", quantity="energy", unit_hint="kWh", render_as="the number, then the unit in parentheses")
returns 20495 (kWh)
